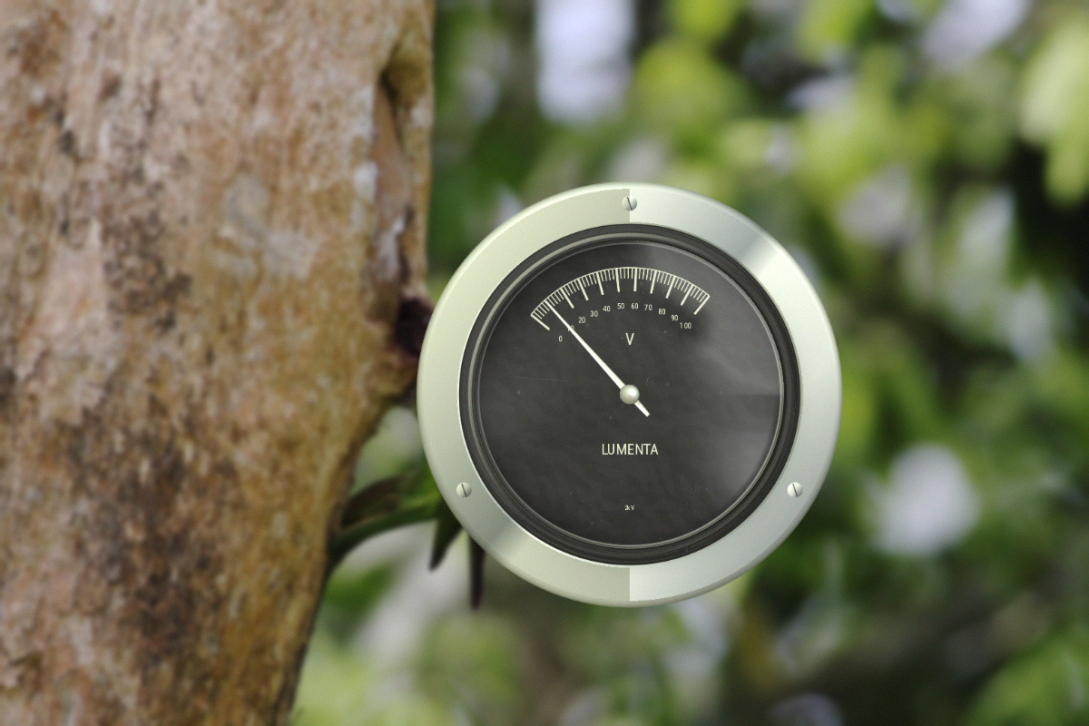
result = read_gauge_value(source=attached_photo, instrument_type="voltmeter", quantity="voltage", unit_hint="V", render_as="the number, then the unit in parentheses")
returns 10 (V)
